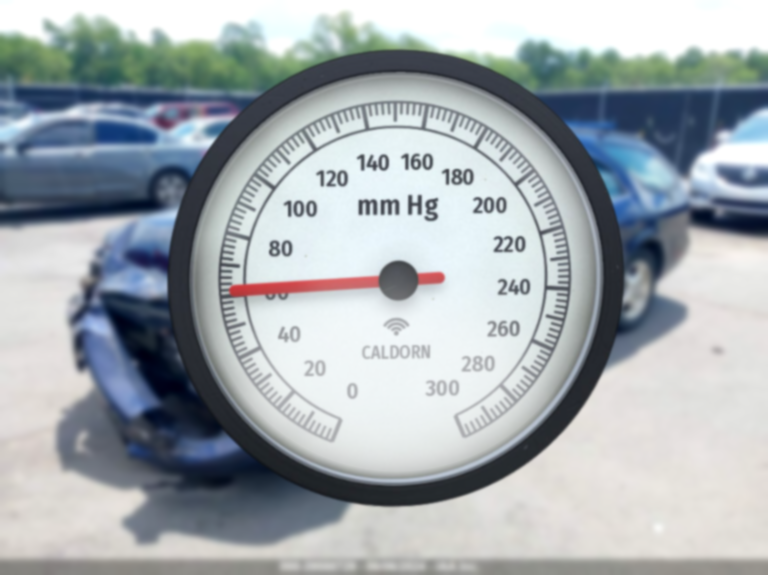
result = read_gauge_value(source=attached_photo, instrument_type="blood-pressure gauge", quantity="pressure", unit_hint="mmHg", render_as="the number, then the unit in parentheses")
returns 62 (mmHg)
